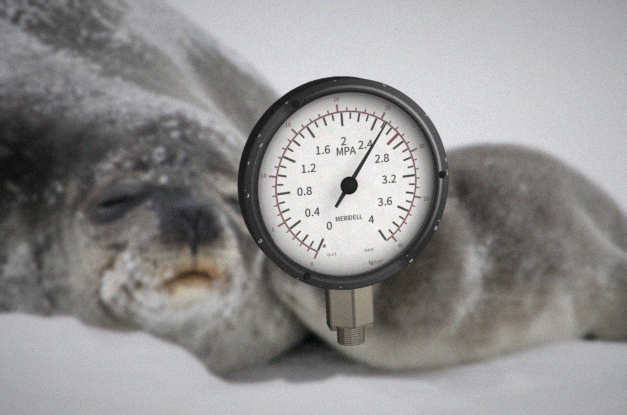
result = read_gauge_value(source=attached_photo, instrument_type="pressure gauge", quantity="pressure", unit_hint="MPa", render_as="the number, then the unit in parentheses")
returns 2.5 (MPa)
